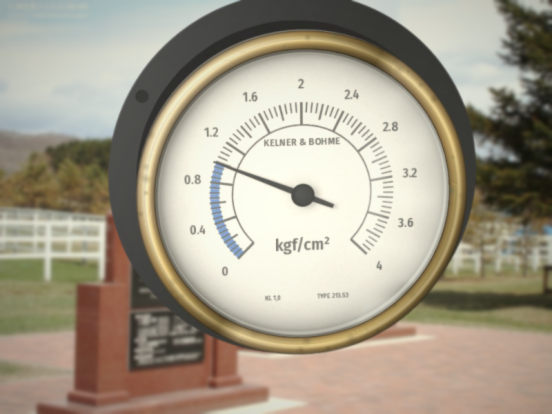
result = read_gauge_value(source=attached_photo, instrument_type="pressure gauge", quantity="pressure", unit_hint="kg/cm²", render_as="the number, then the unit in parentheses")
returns 1 (kg/cm²)
